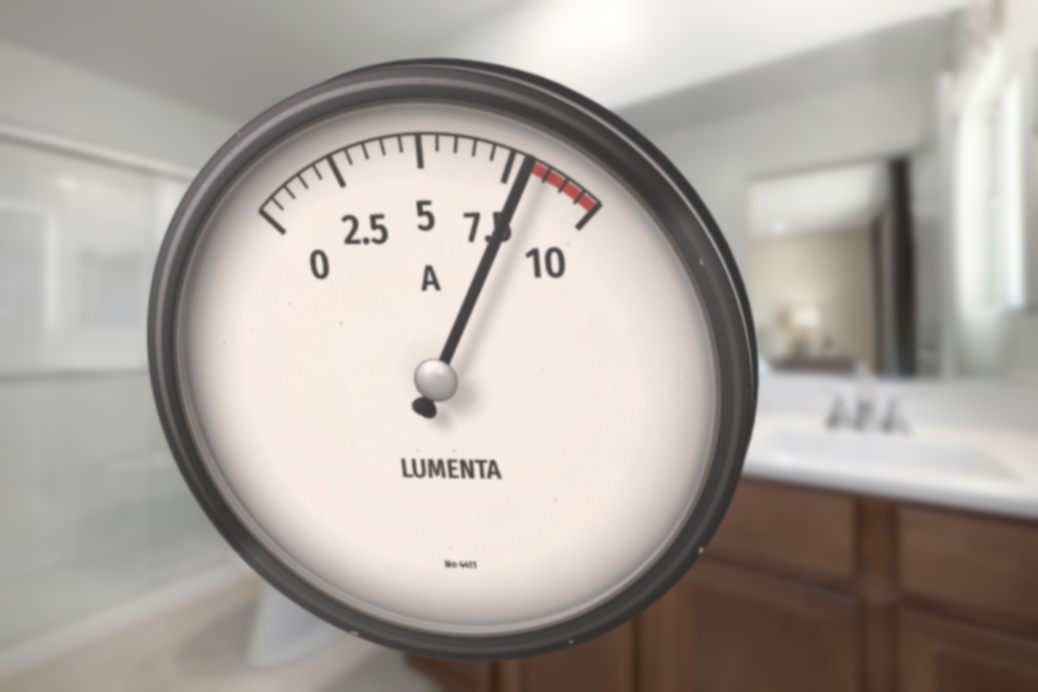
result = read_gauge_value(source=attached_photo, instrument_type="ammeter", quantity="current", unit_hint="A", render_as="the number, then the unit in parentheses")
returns 8 (A)
